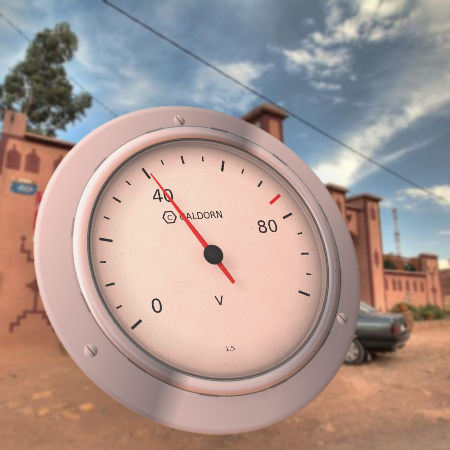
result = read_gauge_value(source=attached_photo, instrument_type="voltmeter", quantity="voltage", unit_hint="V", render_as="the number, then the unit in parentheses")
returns 40 (V)
